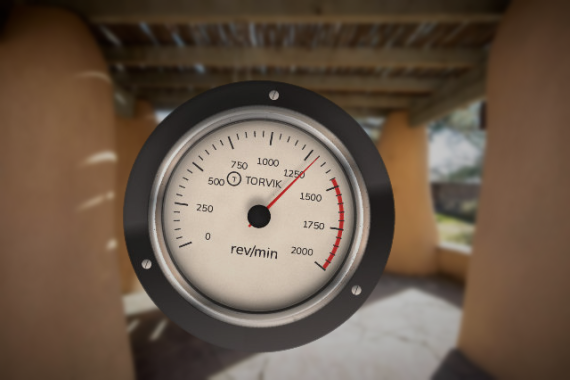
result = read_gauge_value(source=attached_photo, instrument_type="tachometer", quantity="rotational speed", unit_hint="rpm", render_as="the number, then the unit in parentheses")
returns 1300 (rpm)
